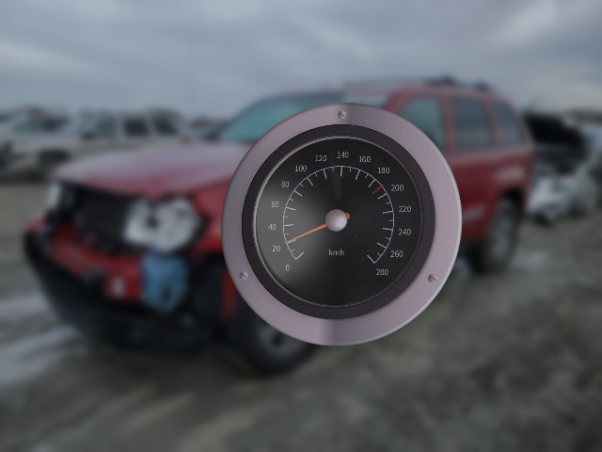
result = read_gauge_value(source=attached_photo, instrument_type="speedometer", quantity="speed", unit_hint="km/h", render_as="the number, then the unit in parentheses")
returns 20 (km/h)
